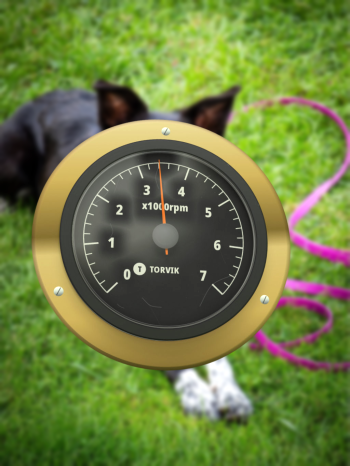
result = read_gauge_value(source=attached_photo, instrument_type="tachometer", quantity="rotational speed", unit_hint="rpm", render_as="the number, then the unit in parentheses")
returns 3400 (rpm)
